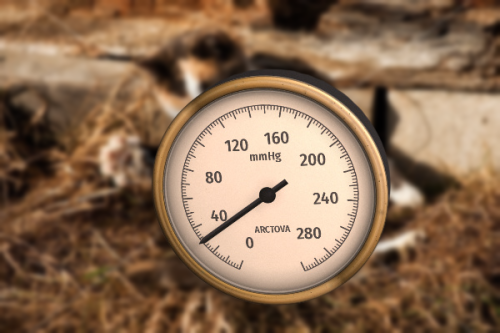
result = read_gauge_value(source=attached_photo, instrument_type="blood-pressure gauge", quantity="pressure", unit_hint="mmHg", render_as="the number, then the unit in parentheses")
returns 30 (mmHg)
